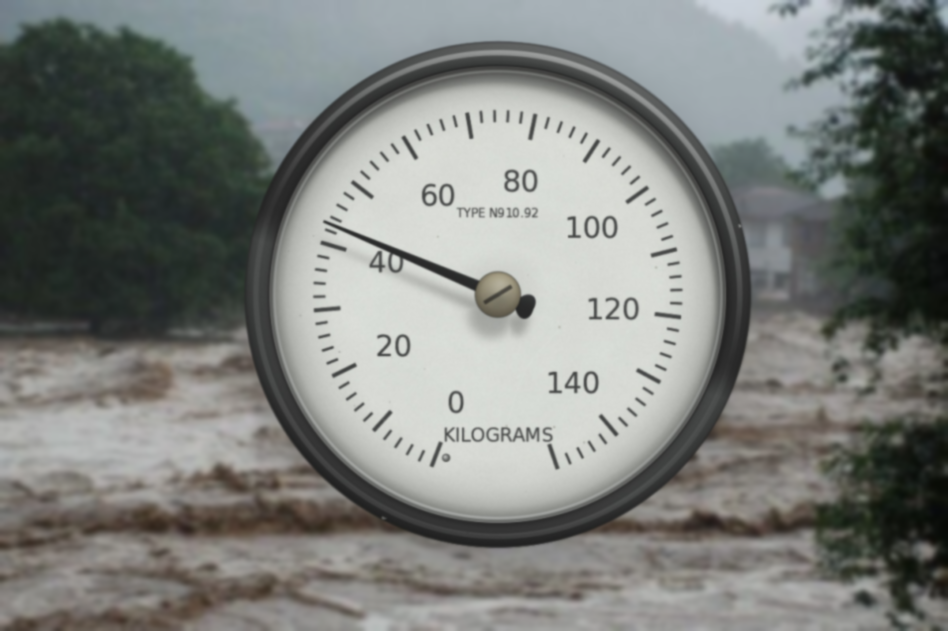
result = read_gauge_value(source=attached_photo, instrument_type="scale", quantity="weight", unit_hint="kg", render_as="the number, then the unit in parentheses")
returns 43 (kg)
